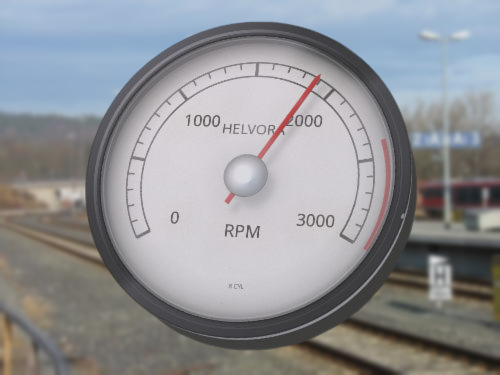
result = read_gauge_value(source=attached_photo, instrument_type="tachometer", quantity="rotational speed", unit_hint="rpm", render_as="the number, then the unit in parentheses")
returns 1900 (rpm)
